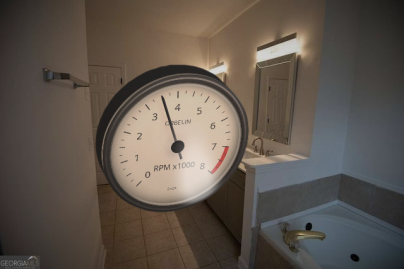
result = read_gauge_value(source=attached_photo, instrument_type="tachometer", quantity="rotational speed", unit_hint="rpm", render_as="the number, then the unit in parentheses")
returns 3500 (rpm)
